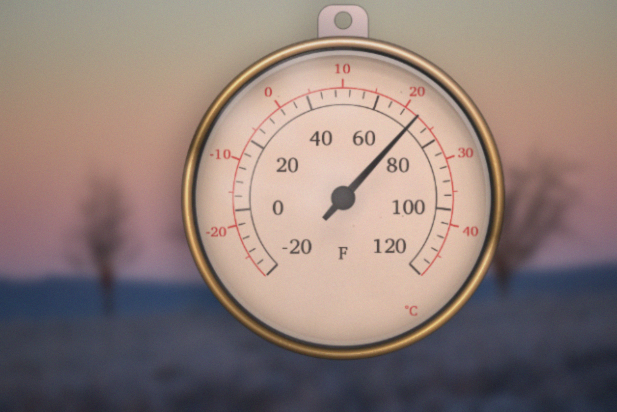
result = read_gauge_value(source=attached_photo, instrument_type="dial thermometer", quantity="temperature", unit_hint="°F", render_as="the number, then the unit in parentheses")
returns 72 (°F)
